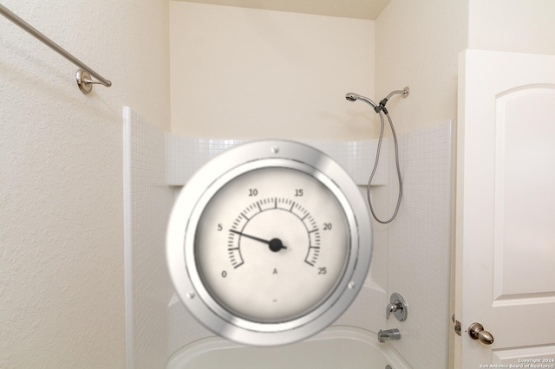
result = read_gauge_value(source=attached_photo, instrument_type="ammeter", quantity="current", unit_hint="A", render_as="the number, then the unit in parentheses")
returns 5 (A)
